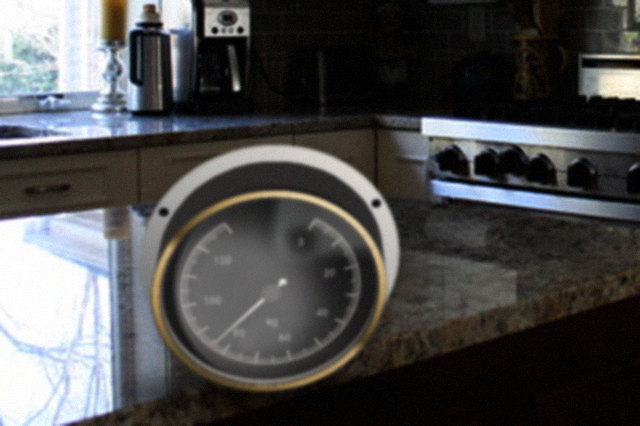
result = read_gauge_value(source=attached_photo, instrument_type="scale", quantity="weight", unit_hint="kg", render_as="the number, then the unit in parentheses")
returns 85 (kg)
